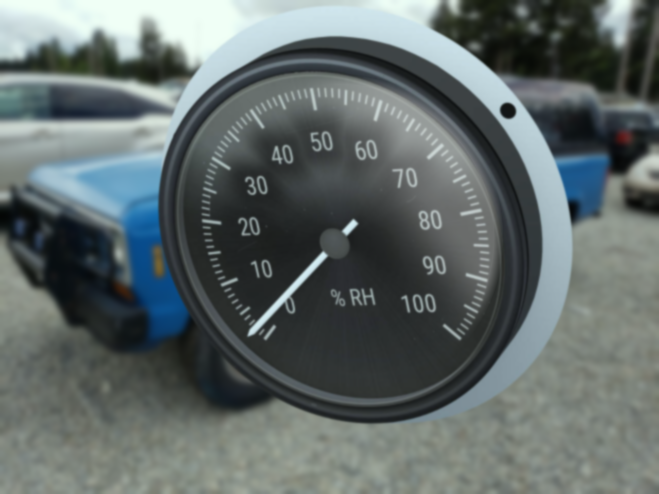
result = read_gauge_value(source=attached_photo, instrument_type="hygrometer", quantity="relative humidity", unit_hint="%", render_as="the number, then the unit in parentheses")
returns 2 (%)
